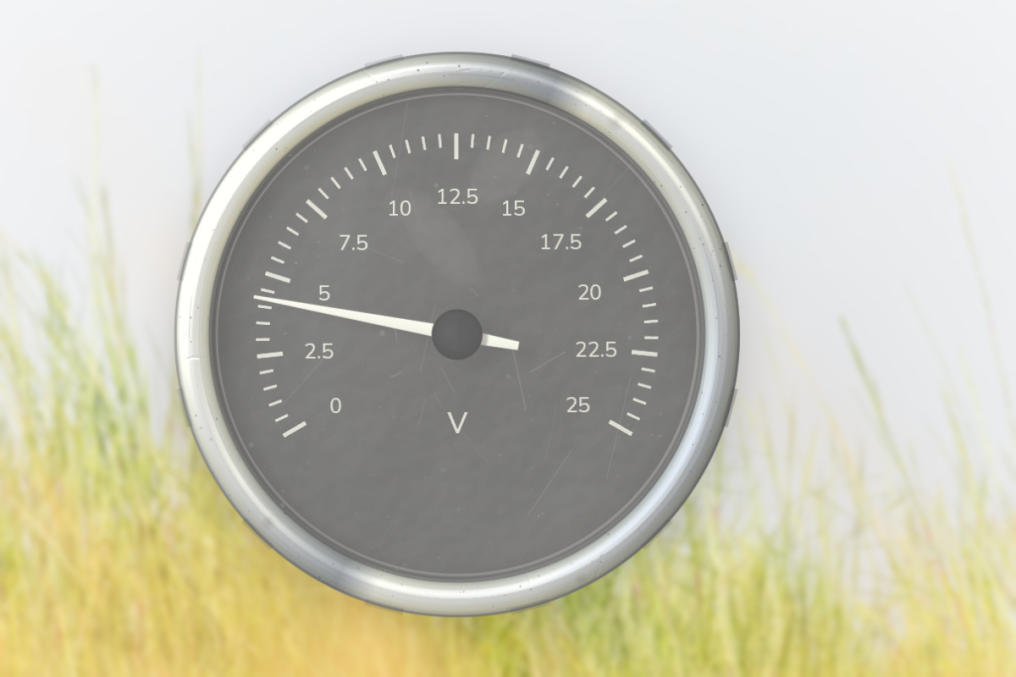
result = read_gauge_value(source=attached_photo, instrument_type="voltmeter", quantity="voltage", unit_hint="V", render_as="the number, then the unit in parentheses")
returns 4.25 (V)
